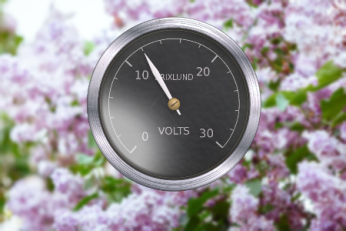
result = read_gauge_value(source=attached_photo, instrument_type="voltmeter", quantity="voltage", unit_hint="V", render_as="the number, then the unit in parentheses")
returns 12 (V)
